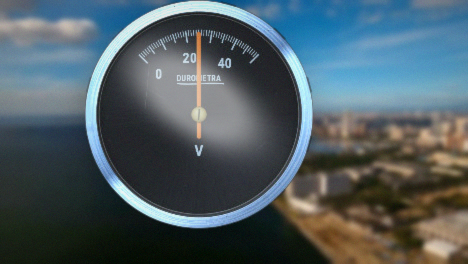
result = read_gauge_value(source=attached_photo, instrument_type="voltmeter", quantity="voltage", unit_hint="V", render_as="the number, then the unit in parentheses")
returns 25 (V)
